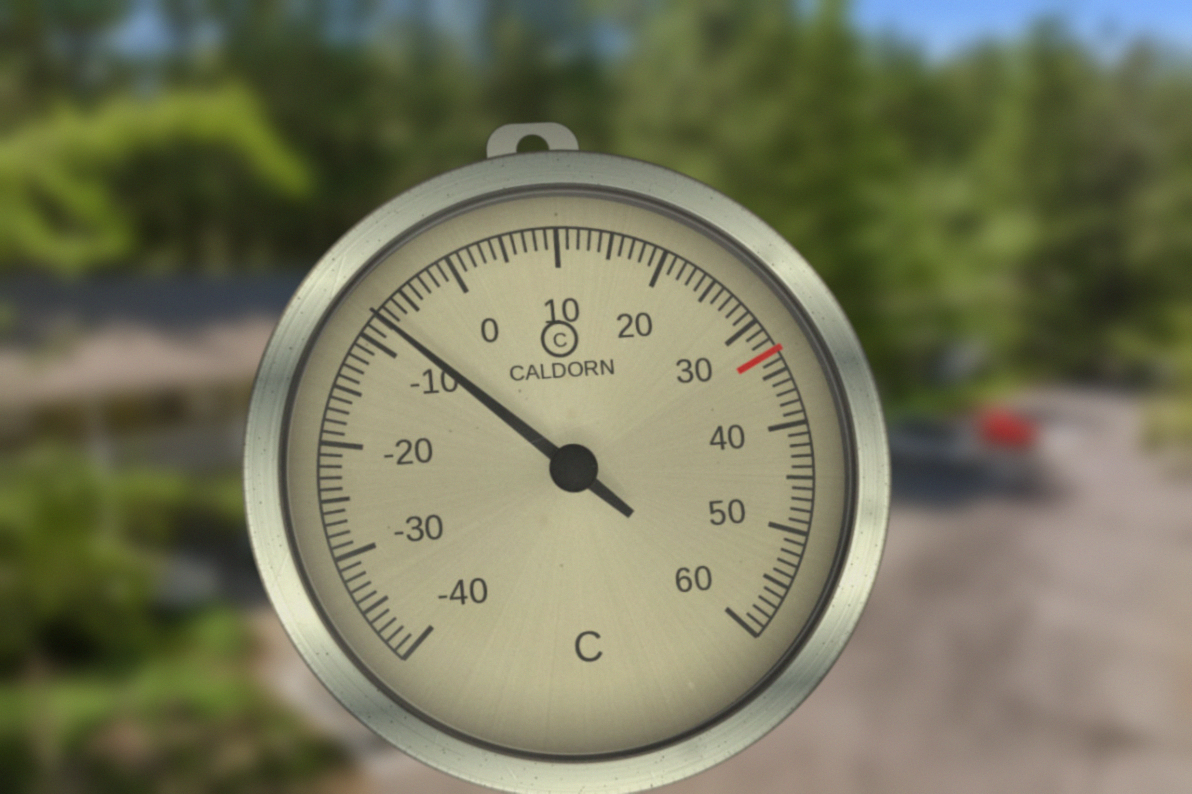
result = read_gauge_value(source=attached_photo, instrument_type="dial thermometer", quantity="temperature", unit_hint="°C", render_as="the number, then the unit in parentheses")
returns -8 (°C)
